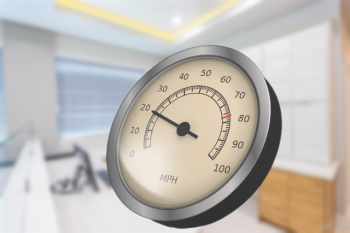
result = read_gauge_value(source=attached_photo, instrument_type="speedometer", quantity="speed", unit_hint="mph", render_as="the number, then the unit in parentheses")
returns 20 (mph)
